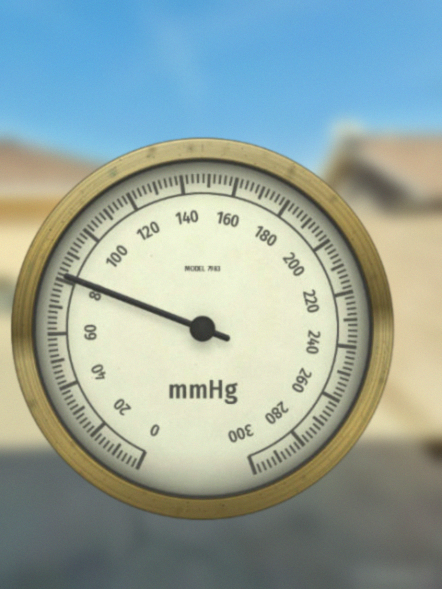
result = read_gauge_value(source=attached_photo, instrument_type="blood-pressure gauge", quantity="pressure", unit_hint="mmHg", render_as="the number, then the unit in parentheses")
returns 82 (mmHg)
